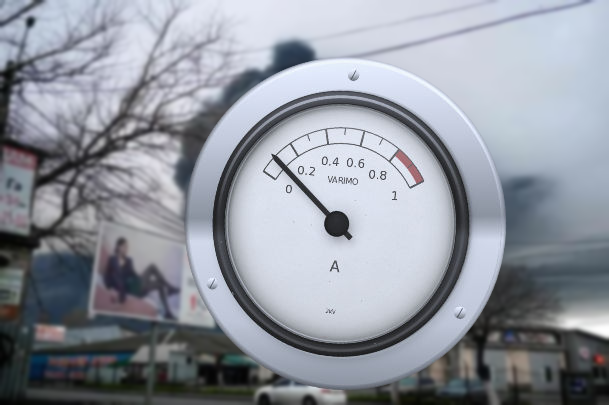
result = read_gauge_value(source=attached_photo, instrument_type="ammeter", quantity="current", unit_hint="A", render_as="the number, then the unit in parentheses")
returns 0.1 (A)
